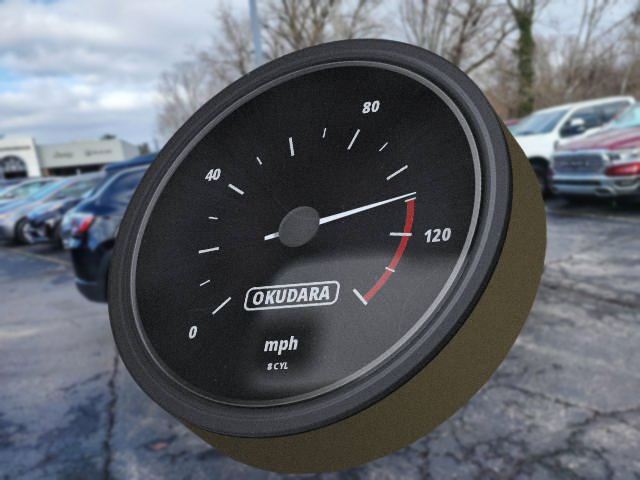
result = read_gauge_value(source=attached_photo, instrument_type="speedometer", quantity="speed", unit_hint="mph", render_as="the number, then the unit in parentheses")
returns 110 (mph)
